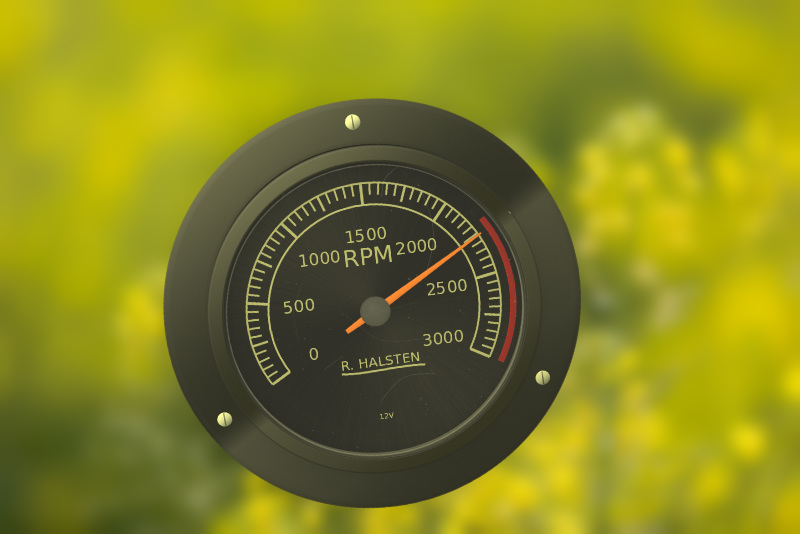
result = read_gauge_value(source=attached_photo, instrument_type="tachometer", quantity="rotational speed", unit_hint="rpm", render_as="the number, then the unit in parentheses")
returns 2250 (rpm)
